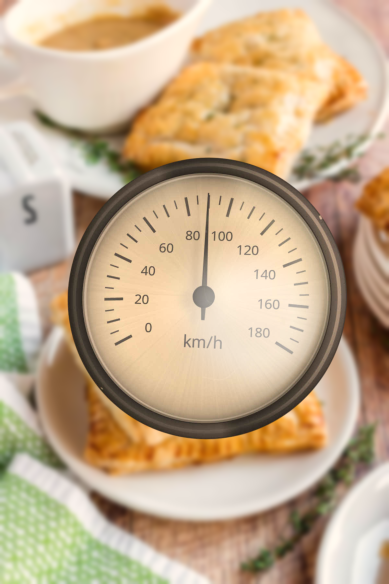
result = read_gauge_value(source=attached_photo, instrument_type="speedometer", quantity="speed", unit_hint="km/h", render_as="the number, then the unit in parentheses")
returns 90 (km/h)
